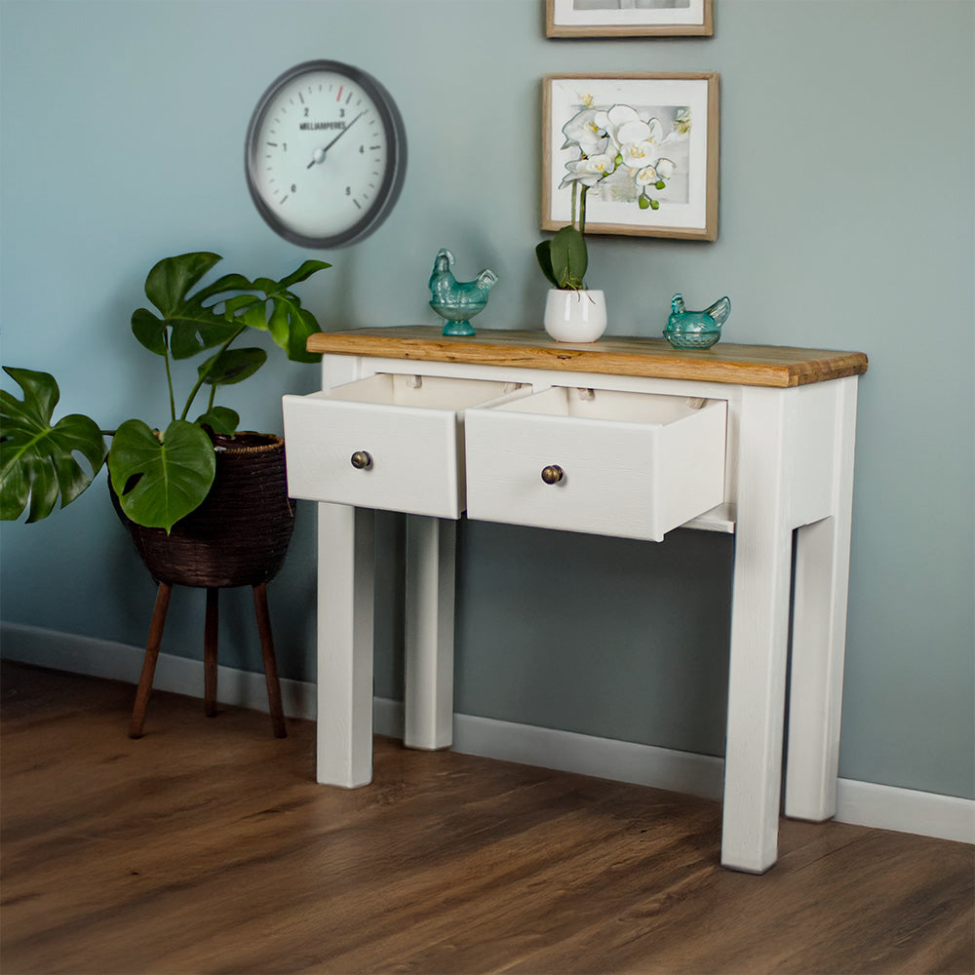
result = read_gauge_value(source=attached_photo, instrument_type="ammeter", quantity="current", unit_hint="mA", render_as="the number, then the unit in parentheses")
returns 3.4 (mA)
